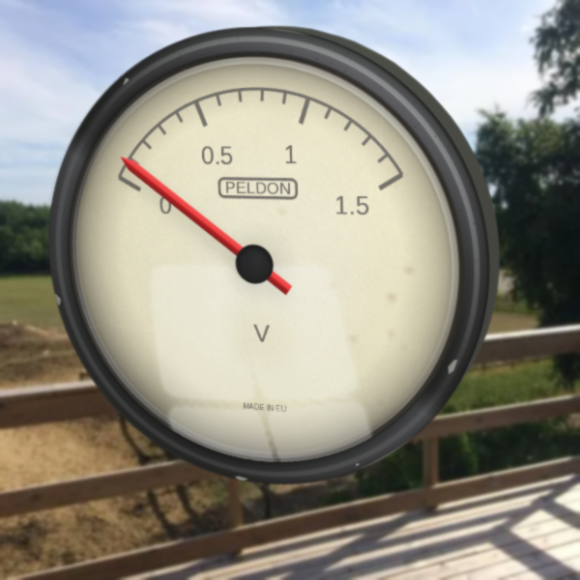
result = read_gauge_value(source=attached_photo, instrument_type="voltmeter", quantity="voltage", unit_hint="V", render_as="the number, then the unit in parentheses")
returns 0.1 (V)
